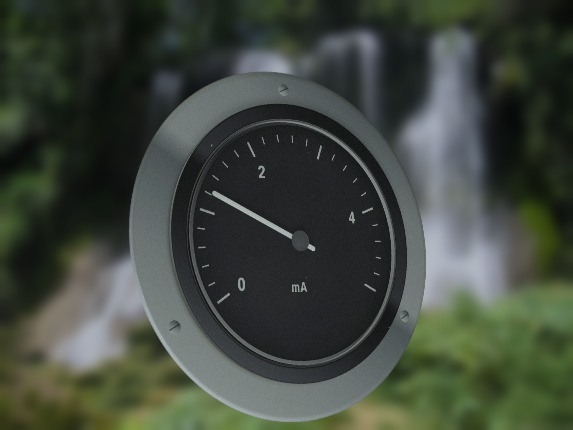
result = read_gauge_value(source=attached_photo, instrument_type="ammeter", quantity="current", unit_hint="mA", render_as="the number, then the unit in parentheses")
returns 1.2 (mA)
